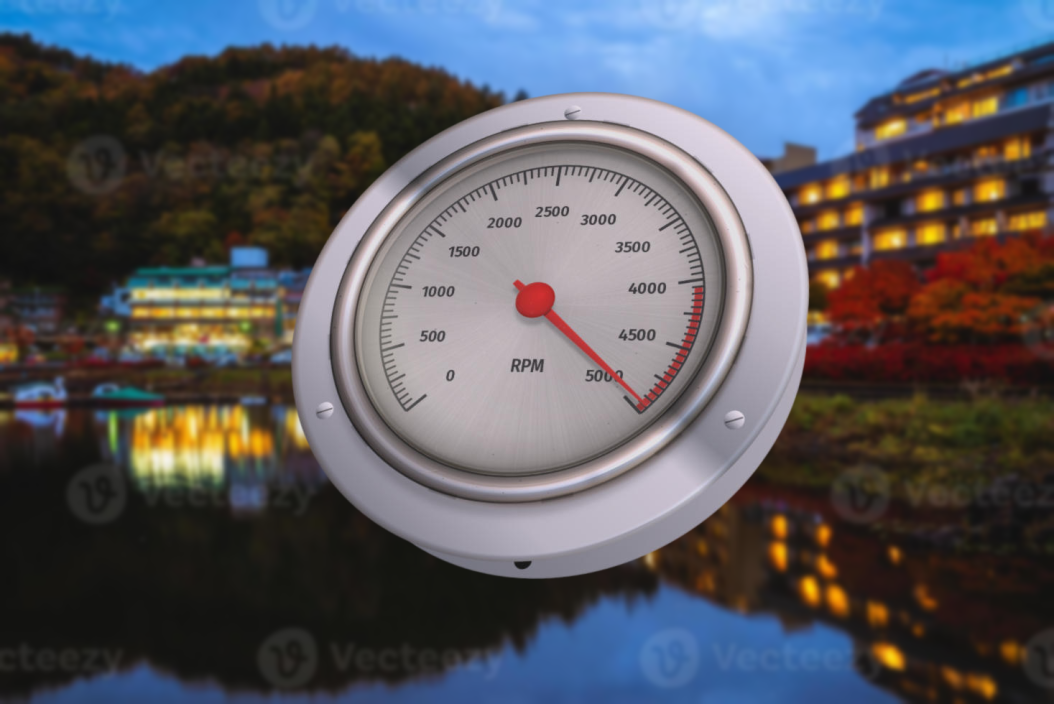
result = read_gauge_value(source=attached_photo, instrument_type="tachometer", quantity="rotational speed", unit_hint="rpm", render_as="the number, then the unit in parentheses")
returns 4950 (rpm)
